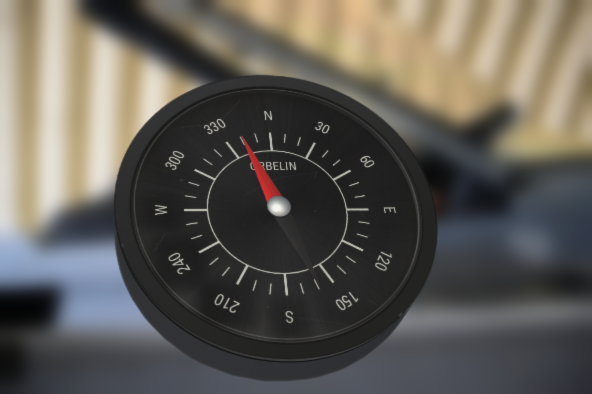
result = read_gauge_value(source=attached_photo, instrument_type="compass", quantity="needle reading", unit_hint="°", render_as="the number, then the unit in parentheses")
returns 340 (°)
